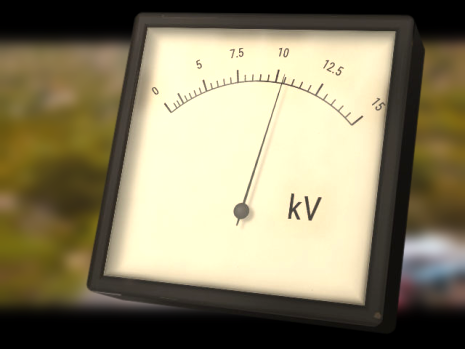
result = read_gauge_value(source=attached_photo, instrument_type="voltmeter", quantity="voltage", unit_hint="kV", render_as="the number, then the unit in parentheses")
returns 10.5 (kV)
